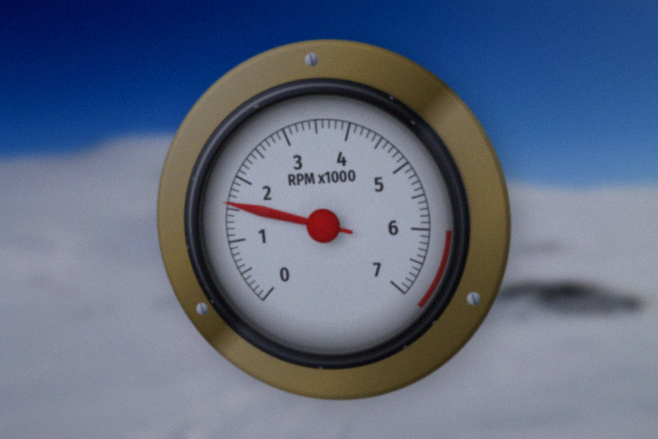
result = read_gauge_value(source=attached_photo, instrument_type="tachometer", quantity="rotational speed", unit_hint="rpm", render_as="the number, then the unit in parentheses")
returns 1600 (rpm)
